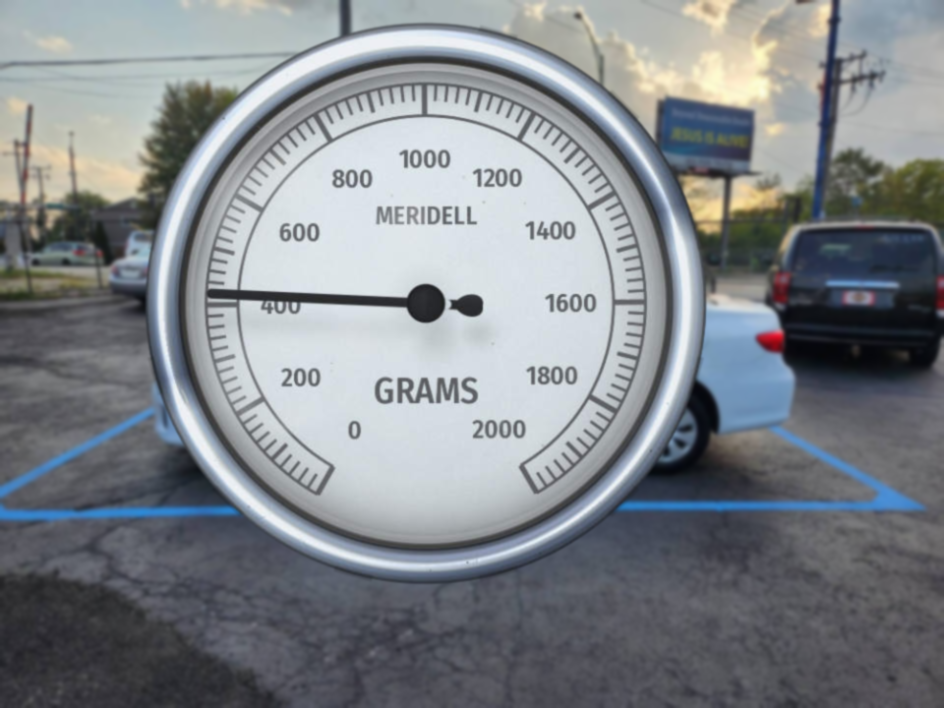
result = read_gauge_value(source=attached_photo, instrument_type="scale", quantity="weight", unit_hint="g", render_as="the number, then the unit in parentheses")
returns 420 (g)
